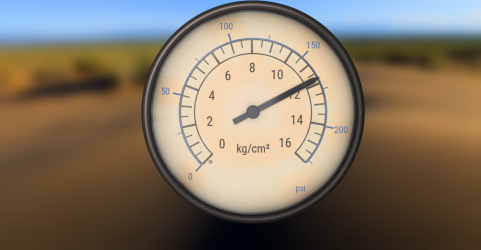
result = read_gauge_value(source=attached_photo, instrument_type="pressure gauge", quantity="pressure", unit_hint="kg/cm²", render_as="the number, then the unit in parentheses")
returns 11.75 (kg/cm²)
